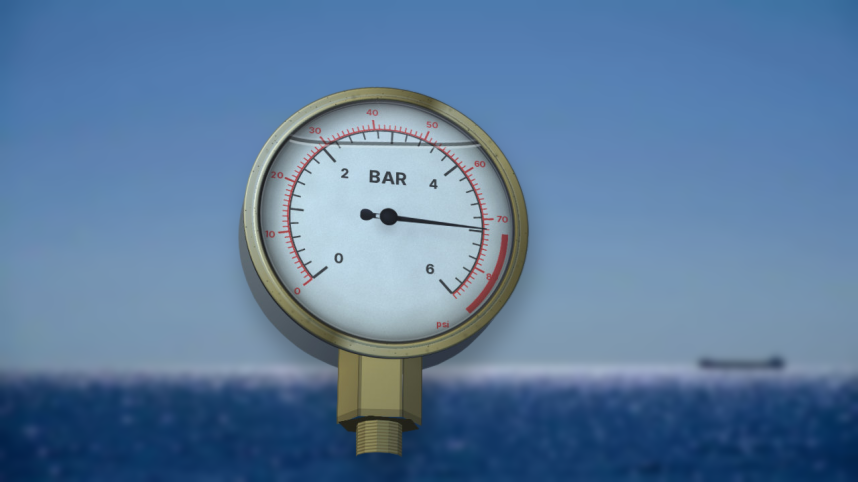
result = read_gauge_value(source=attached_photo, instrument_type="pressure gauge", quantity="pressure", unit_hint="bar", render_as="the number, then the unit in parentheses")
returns 5 (bar)
